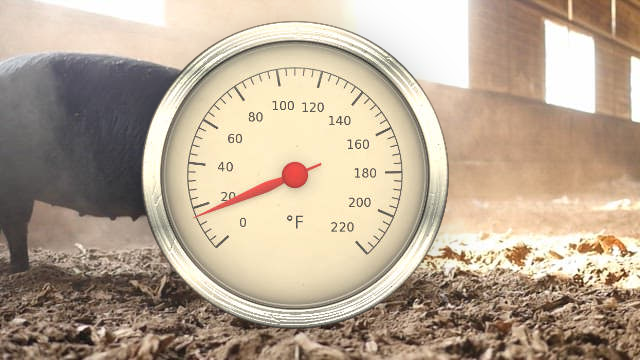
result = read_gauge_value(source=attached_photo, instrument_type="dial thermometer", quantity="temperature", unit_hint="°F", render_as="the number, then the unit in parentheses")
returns 16 (°F)
